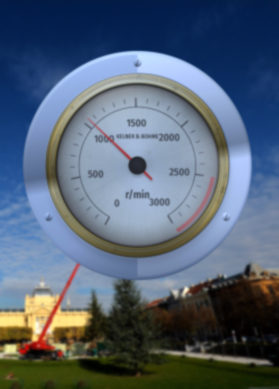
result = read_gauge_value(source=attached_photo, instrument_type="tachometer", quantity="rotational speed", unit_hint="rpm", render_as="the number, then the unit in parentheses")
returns 1050 (rpm)
